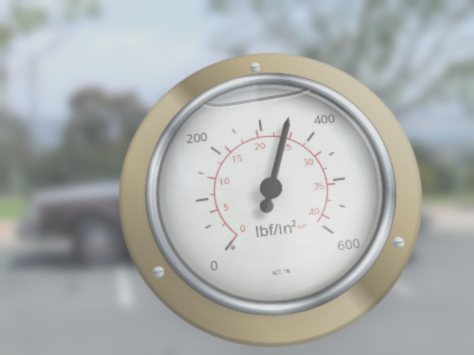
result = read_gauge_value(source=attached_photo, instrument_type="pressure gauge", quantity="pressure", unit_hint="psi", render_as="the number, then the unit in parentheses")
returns 350 (psi)
